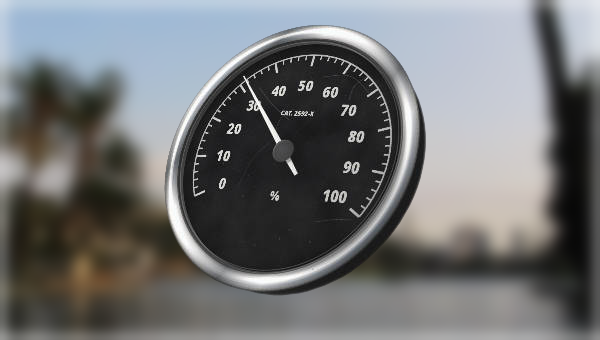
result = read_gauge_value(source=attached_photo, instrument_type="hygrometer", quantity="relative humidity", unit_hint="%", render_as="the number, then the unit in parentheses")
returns 32 (%)
